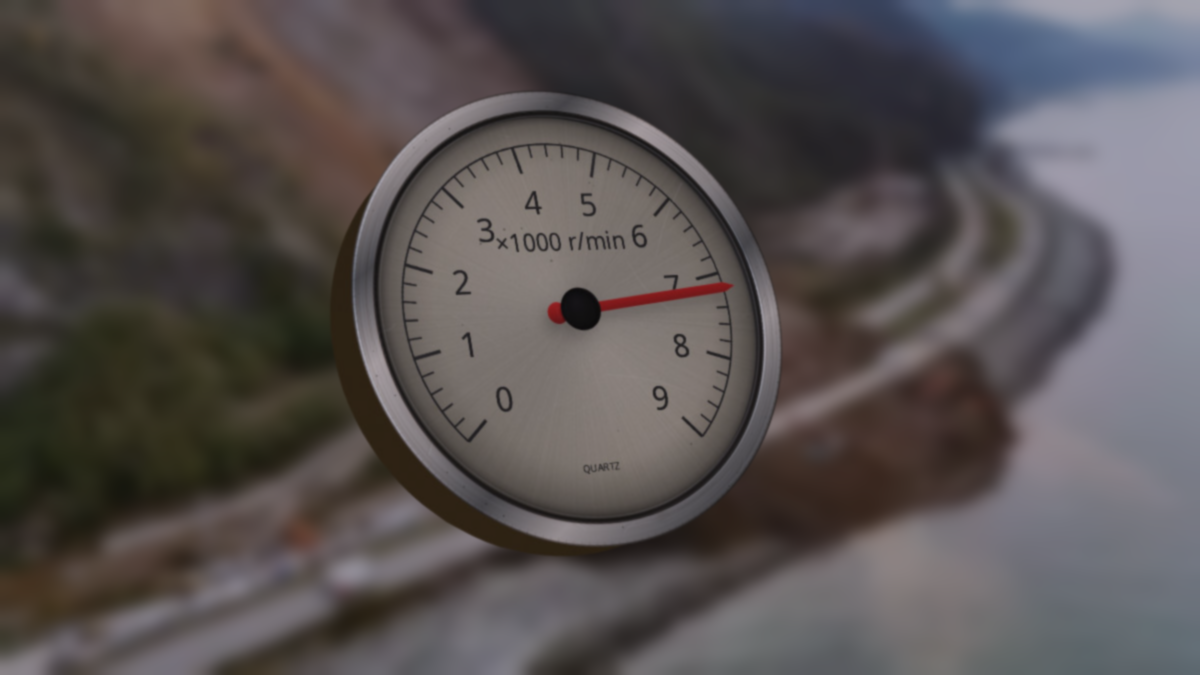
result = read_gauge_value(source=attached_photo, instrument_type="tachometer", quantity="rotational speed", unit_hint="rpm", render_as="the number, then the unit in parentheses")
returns 7200 (rpm)
